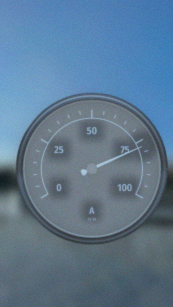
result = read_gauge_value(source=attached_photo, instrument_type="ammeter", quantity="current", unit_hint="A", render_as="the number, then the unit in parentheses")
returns 77.5 (A)
